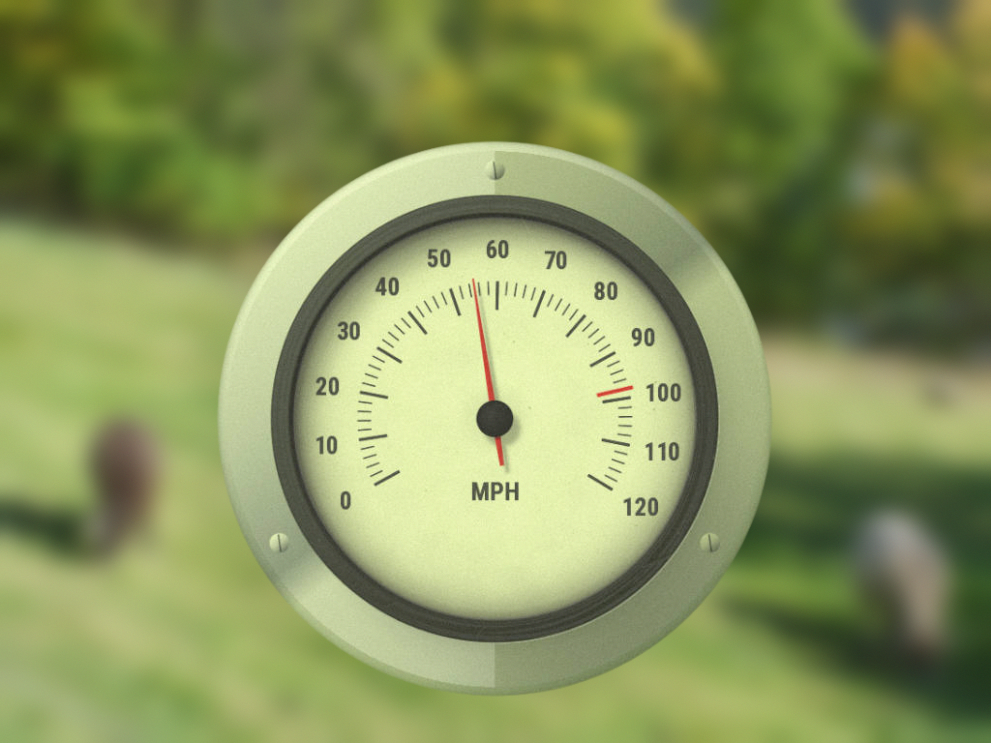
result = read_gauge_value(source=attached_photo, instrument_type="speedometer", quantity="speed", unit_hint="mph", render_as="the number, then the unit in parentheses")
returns 55 (mph)
